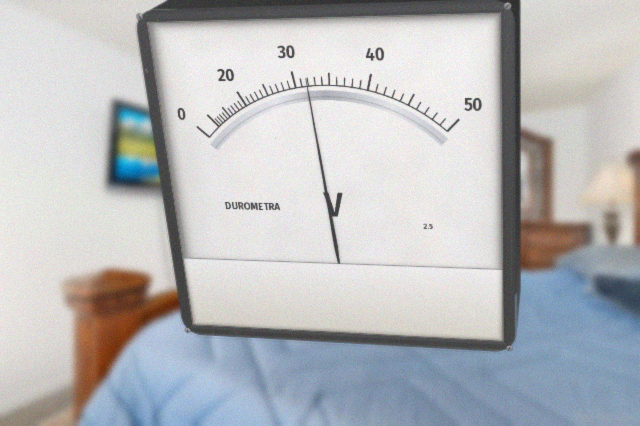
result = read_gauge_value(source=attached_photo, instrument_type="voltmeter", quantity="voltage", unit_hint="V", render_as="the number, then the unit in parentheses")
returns 32 (V)
